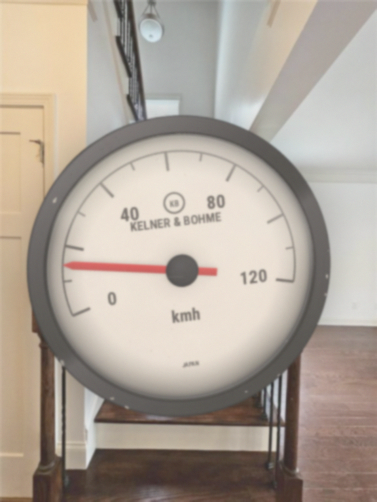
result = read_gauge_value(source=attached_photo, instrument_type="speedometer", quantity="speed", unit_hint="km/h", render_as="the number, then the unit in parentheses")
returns 15 (km/h)
